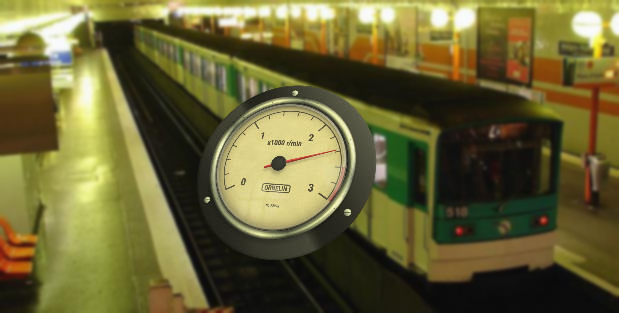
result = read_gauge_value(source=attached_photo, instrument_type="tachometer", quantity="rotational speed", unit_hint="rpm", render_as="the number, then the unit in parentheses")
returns 2400 (rpm)
